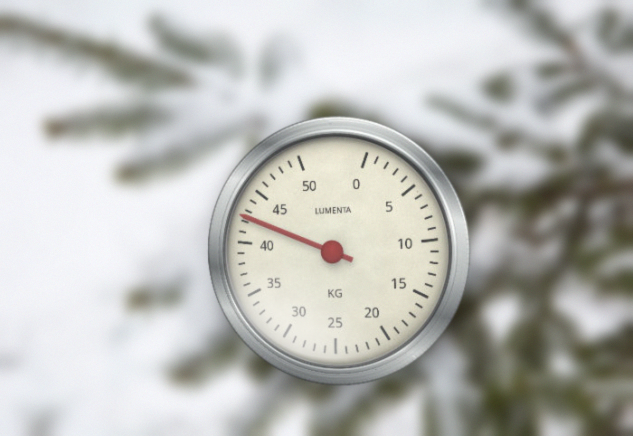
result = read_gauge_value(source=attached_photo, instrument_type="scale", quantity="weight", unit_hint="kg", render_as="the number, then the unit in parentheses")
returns 42.5 (kg)
